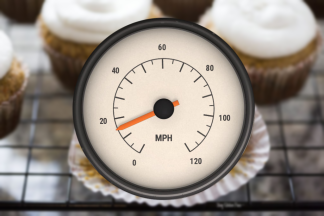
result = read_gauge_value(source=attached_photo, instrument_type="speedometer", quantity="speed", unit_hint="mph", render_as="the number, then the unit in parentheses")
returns 15 (mph)
